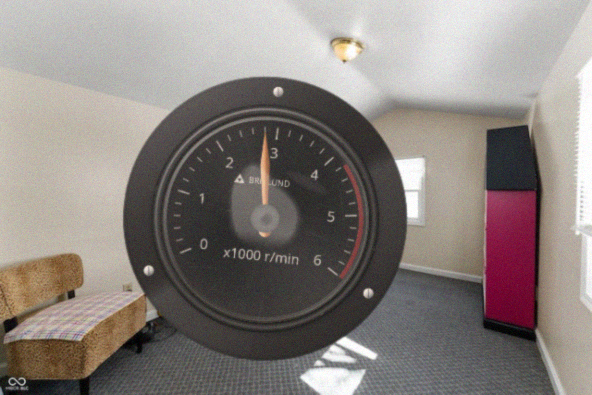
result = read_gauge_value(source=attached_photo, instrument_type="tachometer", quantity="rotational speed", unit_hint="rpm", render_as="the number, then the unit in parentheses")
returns 2800 (rpm)
